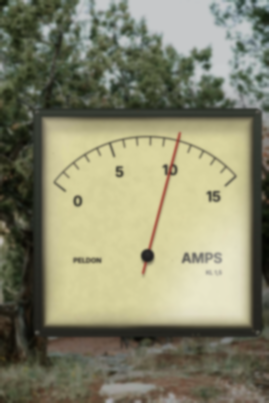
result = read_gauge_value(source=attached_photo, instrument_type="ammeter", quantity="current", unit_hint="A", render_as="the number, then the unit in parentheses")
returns 10 (A)
